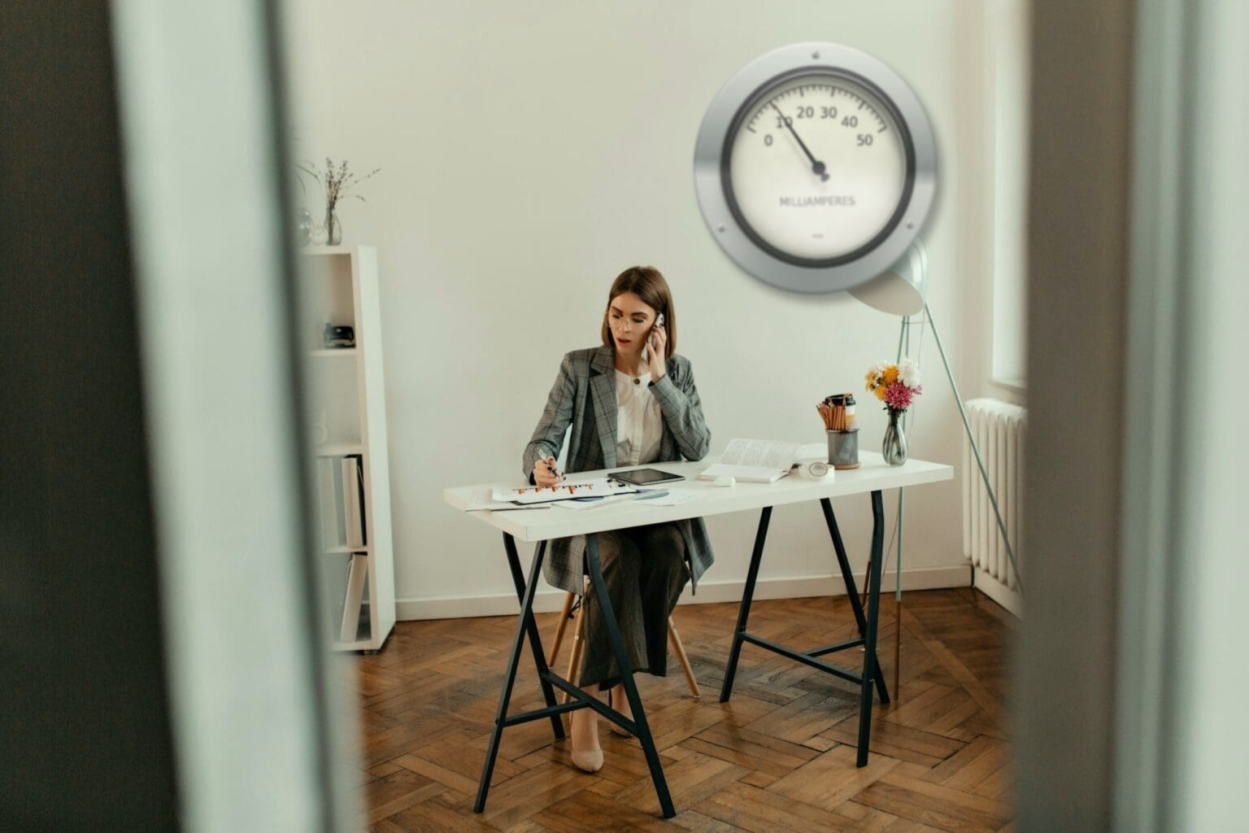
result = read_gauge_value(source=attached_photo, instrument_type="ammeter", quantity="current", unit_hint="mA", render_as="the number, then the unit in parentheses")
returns 10 (mA)
